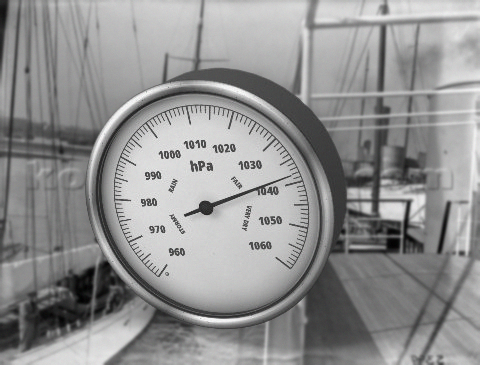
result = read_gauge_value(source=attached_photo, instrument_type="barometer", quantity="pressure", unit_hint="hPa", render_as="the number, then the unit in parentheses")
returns 1038 (hPa)
